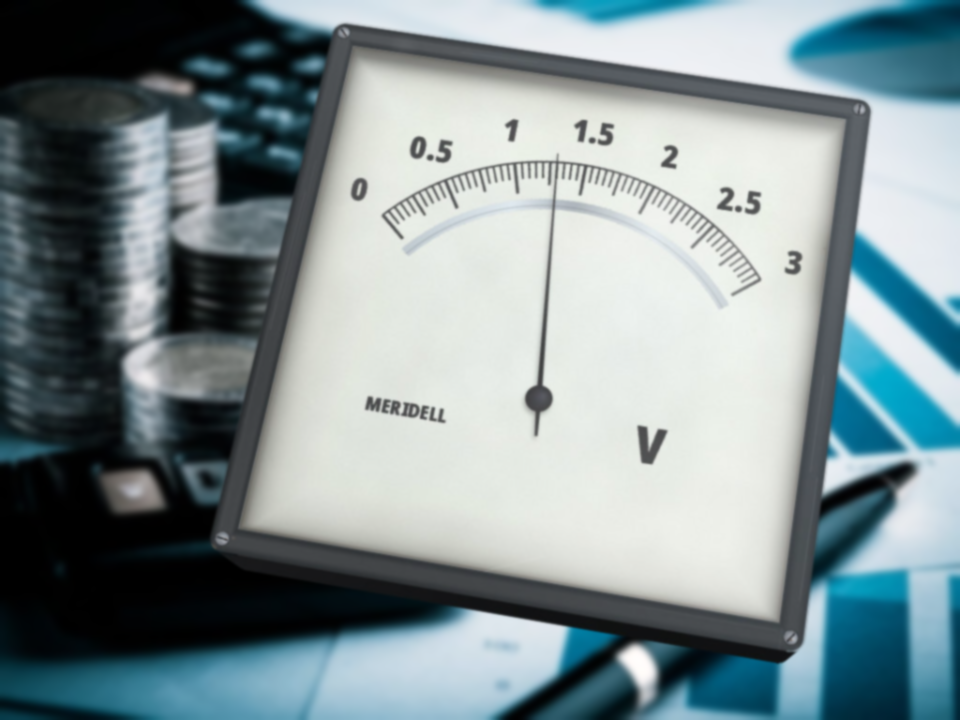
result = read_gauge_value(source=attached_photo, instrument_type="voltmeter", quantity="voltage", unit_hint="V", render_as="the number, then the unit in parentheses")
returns 1.3 (V)
